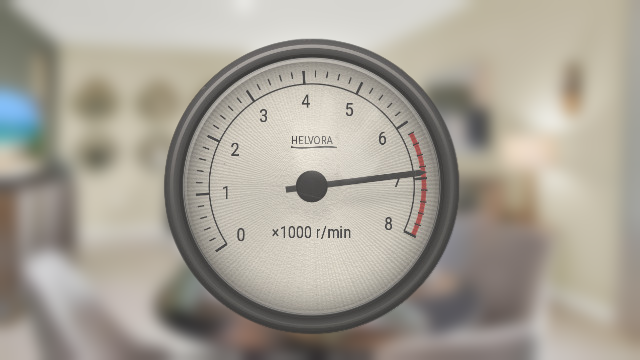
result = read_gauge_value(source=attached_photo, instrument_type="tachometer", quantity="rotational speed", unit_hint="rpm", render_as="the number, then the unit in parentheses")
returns 6900 (rpm)
